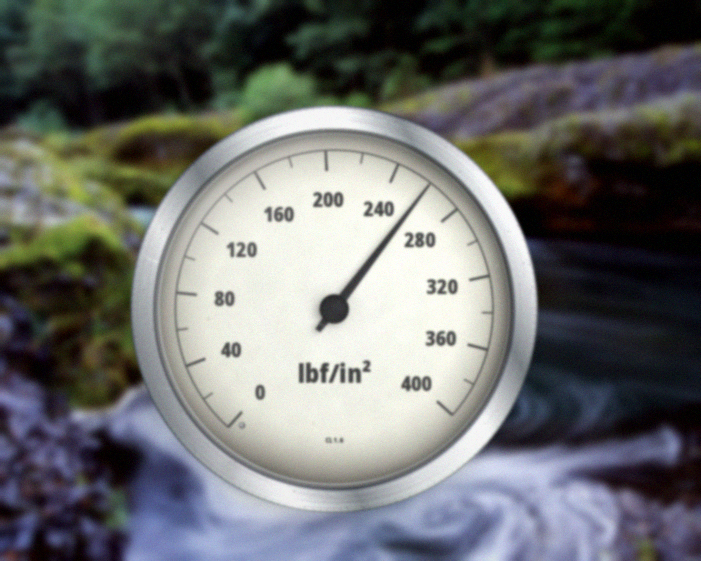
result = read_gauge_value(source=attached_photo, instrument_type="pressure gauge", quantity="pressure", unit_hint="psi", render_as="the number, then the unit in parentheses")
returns 260 (psi)
